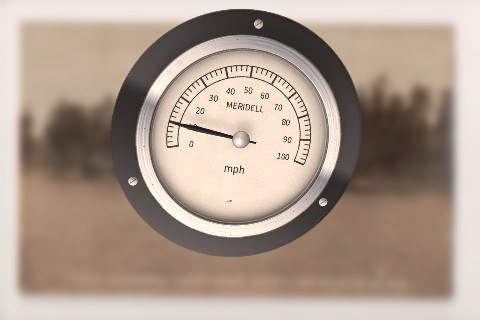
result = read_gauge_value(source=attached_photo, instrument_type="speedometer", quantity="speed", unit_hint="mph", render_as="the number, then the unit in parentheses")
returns 10 (mph)
